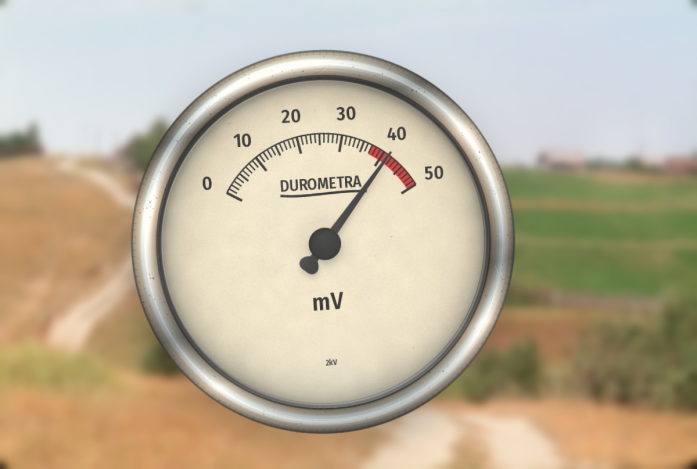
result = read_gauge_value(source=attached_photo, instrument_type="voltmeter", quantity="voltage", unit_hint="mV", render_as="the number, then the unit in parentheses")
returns 41 (mV)
